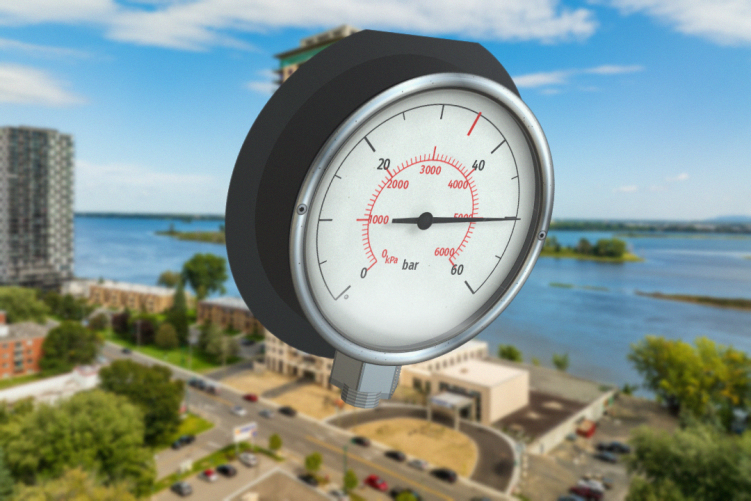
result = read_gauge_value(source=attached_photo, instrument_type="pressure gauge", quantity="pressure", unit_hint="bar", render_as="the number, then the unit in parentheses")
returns 50 (bar)
